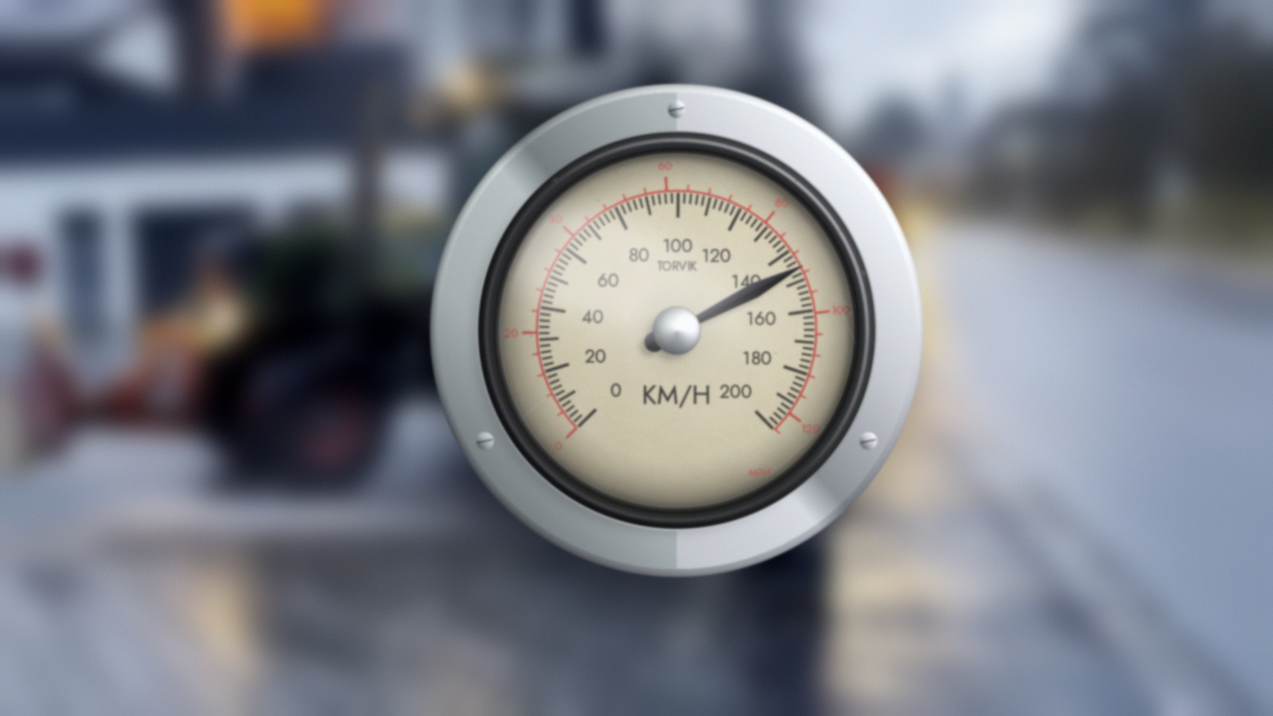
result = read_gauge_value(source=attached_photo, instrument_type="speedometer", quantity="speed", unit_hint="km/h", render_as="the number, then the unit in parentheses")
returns 146 (km/h)
